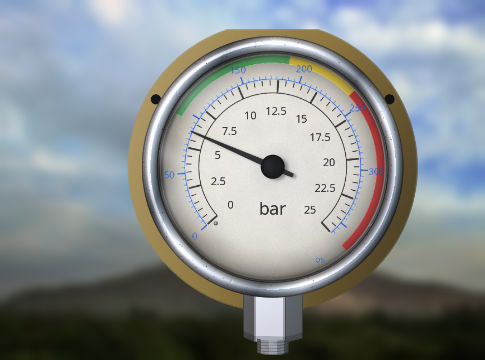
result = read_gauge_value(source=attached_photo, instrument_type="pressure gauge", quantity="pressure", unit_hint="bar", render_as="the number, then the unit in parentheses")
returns 6 (bar)
